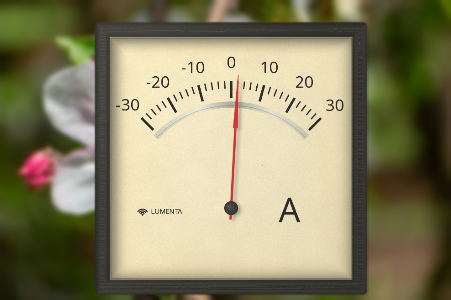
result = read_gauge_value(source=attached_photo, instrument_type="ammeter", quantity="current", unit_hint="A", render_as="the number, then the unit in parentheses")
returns 2 (A)
